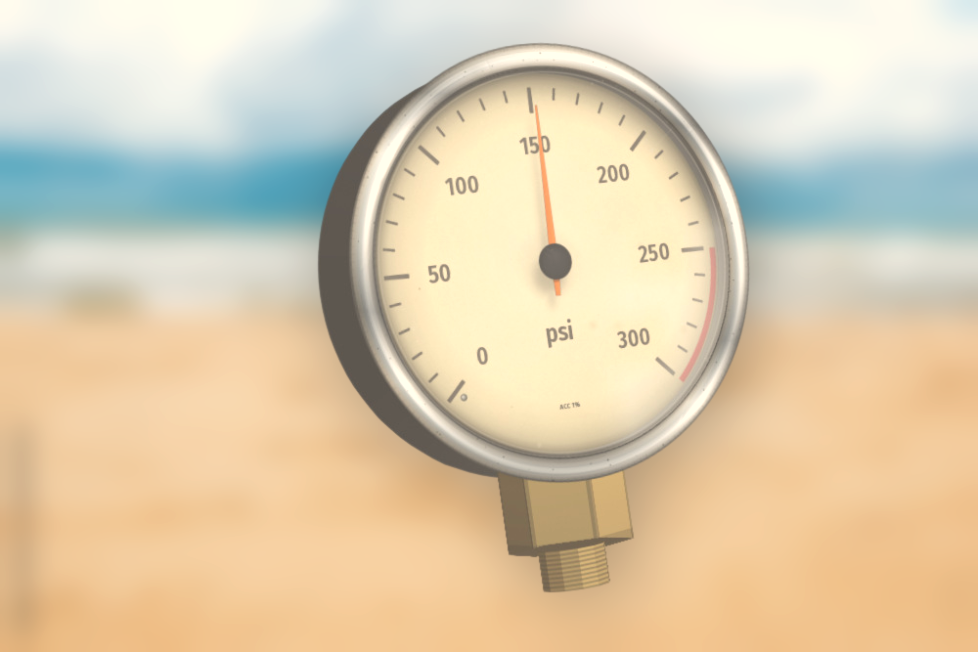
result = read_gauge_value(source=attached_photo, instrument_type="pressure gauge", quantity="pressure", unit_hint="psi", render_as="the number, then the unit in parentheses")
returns 150 (psi)
